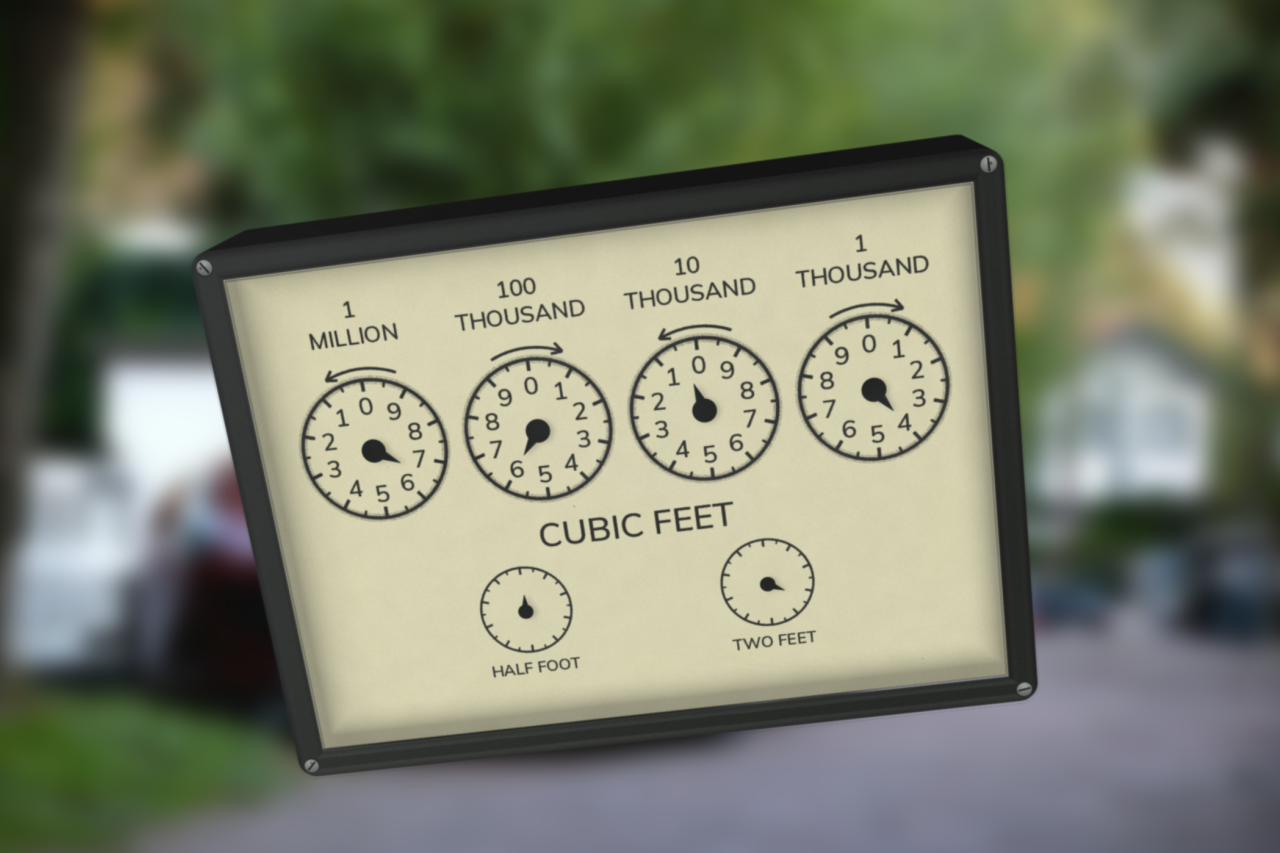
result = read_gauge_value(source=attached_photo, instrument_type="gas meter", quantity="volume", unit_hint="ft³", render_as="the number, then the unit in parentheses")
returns 660400 (ft³)
